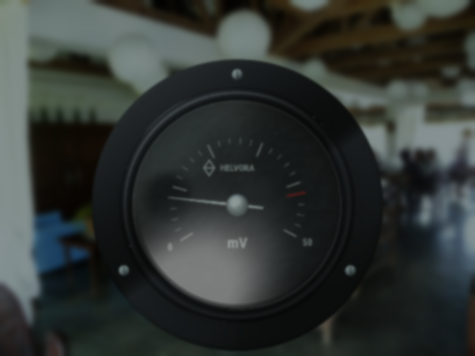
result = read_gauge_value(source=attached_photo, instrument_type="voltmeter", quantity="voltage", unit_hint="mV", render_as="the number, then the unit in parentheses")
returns 8 (mV)
